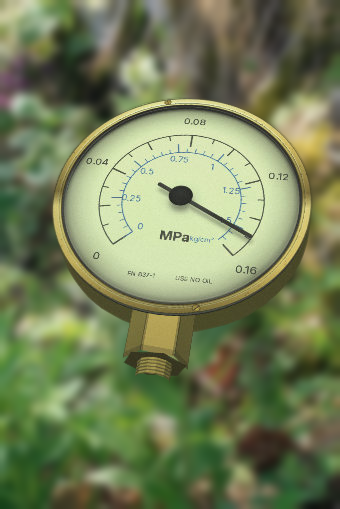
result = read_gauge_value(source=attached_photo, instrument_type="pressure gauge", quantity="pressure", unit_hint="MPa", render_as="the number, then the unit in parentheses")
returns 0.15 (MPa)
